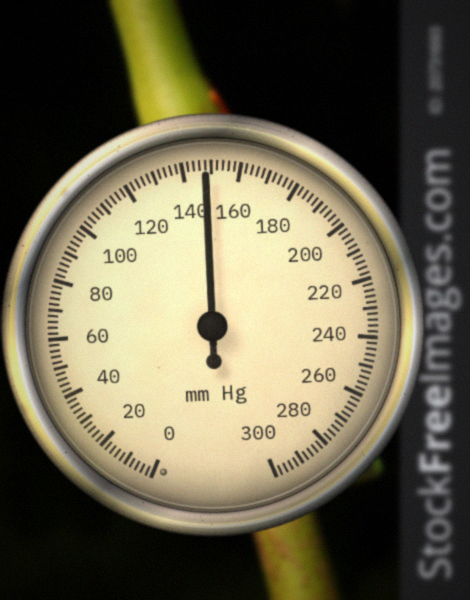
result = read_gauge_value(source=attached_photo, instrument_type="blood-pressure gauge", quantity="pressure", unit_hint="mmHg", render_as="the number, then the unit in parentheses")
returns 148 (mmHg)
